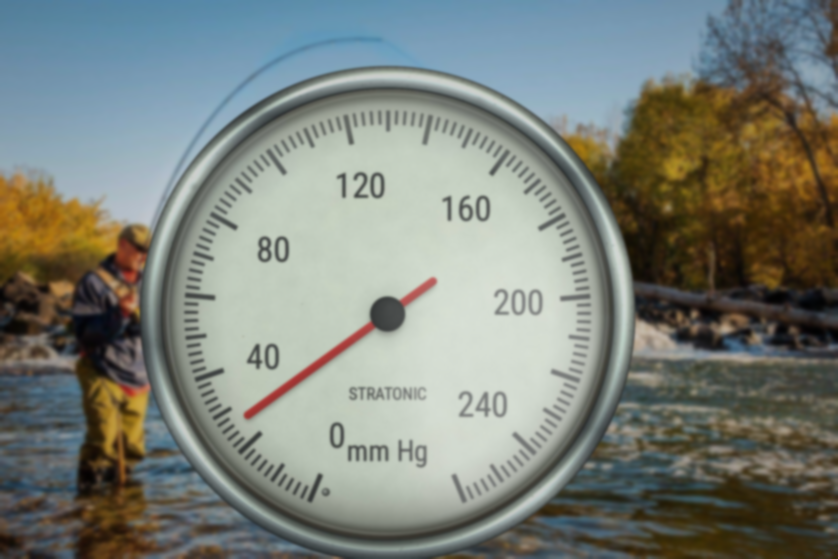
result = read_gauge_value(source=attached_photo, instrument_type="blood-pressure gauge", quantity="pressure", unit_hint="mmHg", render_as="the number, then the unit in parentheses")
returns 26 (mmHg)
